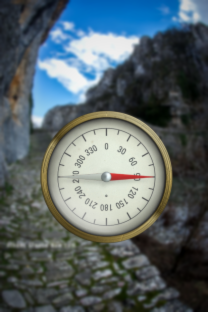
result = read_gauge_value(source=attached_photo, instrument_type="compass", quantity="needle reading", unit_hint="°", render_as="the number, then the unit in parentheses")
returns 90 (°)
